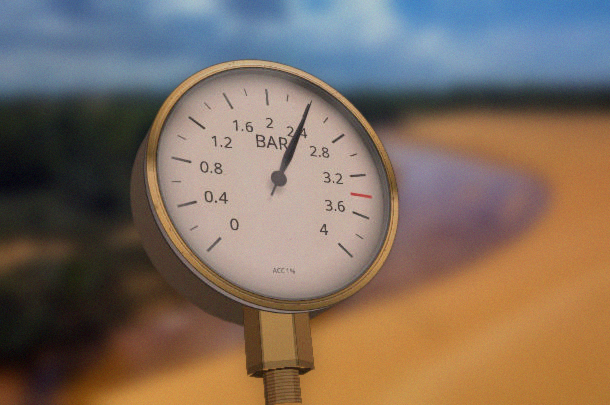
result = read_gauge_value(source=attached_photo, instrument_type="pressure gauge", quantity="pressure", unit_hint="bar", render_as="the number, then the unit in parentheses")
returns 2.4 (bar)
